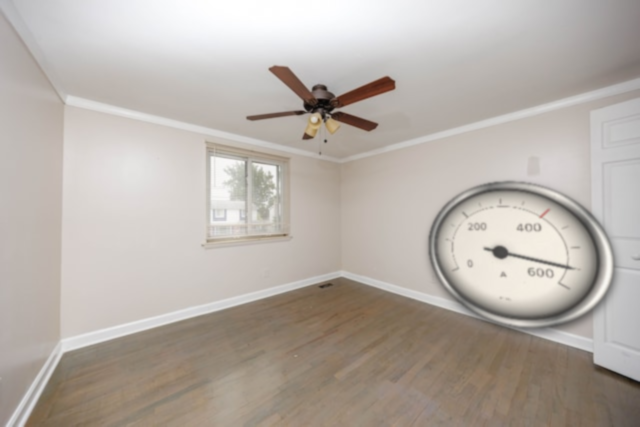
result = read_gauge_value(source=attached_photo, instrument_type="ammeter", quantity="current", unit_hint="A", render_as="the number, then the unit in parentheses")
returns 550 (A)
